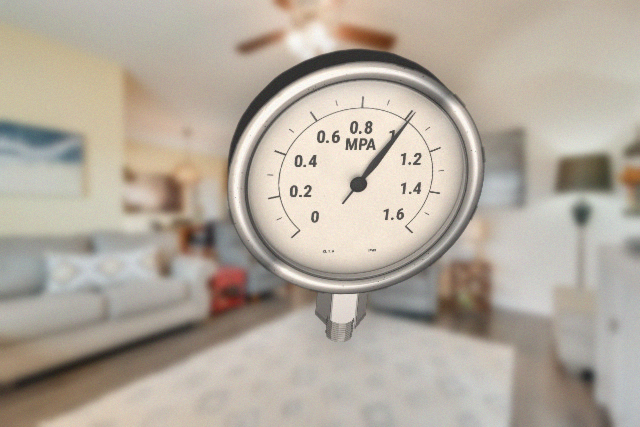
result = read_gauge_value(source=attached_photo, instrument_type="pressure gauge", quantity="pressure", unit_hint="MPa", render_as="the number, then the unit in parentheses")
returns 1 (MPa)
